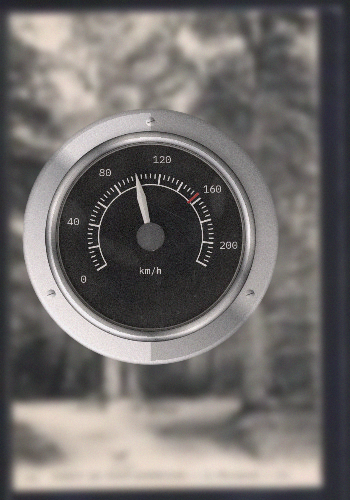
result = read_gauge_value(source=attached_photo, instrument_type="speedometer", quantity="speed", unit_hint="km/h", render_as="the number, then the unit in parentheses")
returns 100 (km/h)
